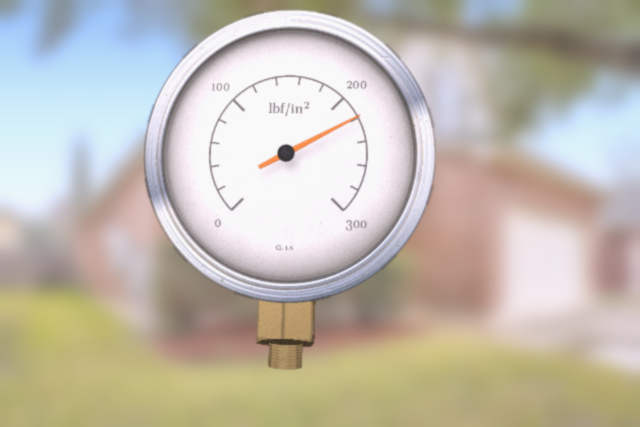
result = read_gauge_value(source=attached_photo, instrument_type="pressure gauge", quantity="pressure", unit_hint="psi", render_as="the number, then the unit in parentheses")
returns 220 (psi)
